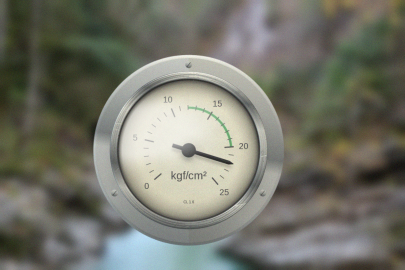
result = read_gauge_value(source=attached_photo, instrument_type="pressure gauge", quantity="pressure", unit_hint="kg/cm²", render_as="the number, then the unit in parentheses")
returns 22 (kg/cm²)
